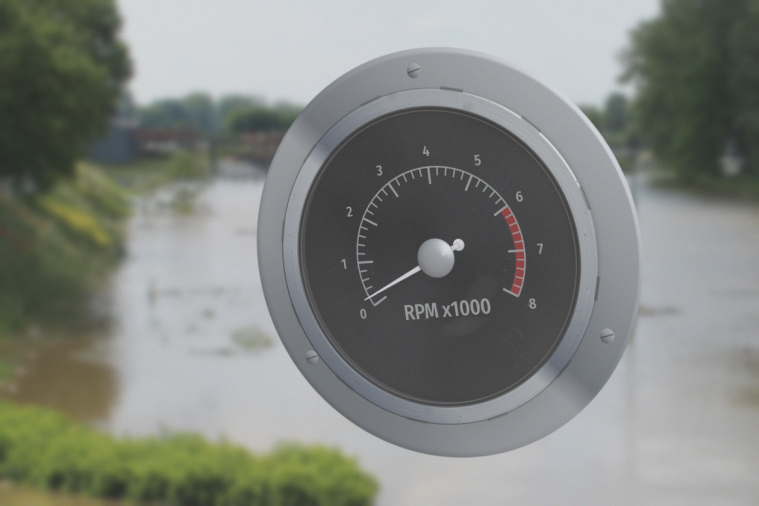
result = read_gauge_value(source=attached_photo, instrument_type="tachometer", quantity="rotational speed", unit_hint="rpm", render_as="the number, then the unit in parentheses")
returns 200 (rpm)
